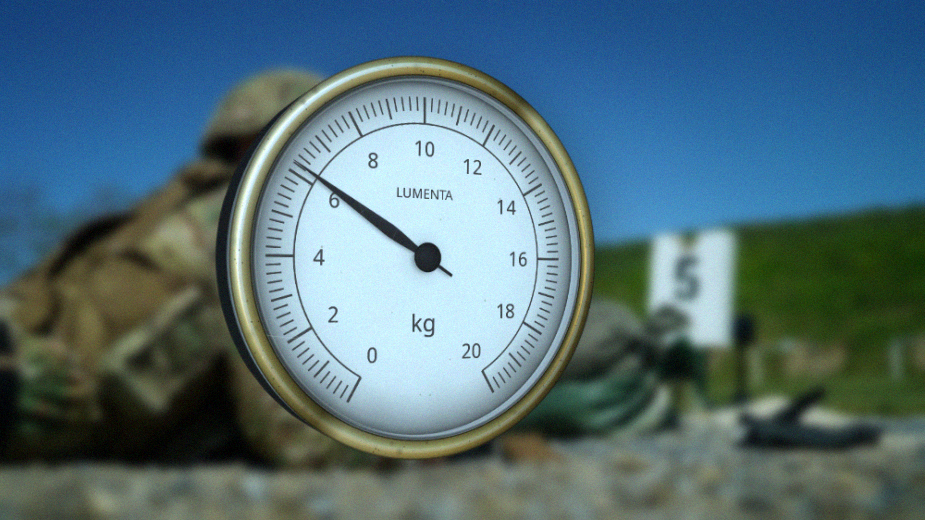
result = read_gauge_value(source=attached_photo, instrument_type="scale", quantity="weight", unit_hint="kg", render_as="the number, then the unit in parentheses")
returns 6.2 (kg)
